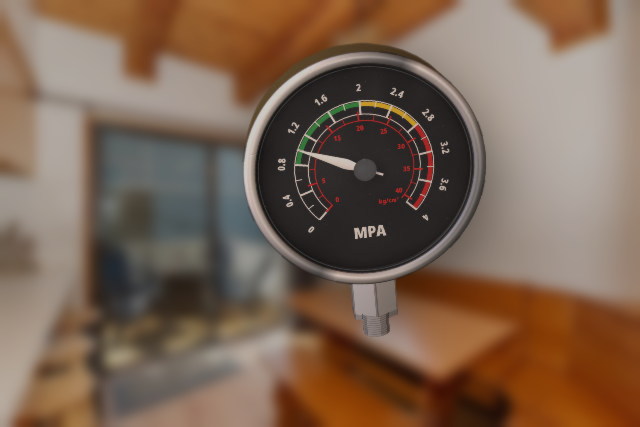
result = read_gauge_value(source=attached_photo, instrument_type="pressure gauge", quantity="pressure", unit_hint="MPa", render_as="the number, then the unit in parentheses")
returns 1 (MPa)
